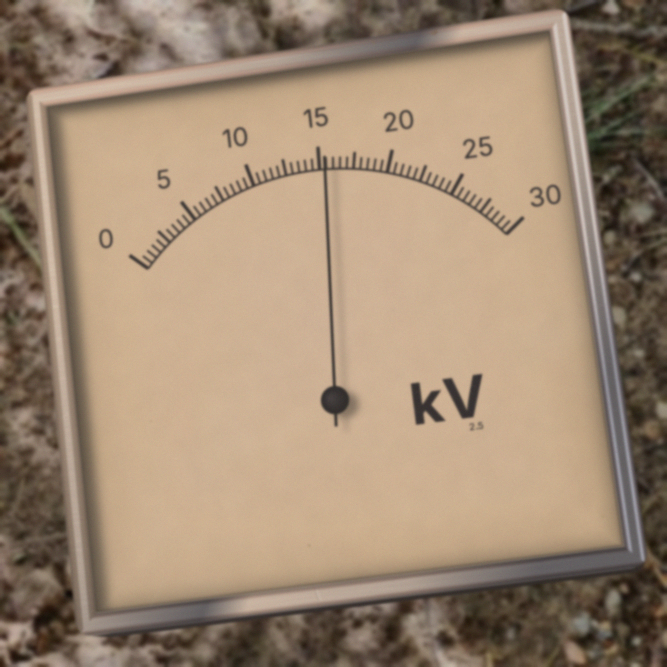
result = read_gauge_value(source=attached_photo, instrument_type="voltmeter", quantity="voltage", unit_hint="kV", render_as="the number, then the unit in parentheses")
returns 15.5 (kV)
